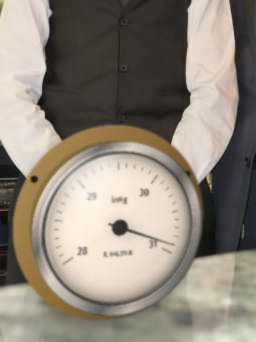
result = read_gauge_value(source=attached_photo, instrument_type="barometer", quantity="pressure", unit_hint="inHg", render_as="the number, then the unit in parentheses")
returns 30.9 (inHg)
